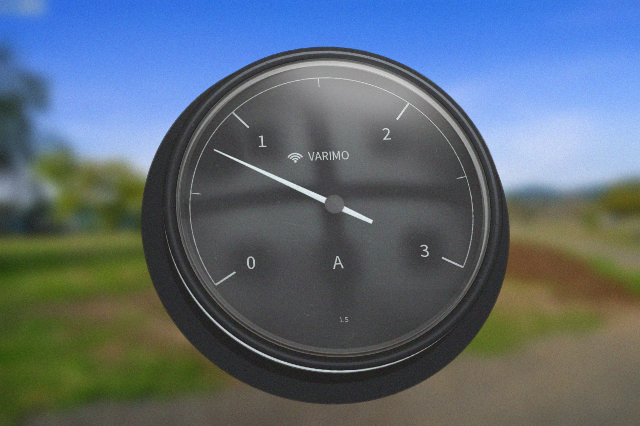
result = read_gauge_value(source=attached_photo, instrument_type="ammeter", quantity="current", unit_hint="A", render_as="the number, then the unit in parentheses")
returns 0.75 (A)
